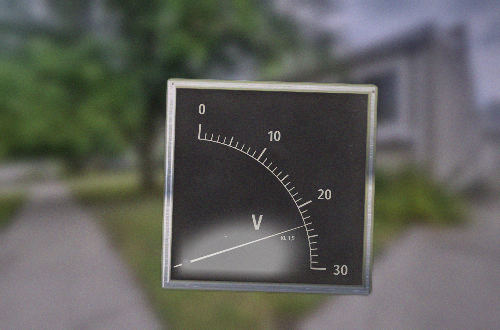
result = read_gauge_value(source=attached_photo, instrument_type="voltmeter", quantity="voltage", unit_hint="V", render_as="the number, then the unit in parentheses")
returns 23 (V)
